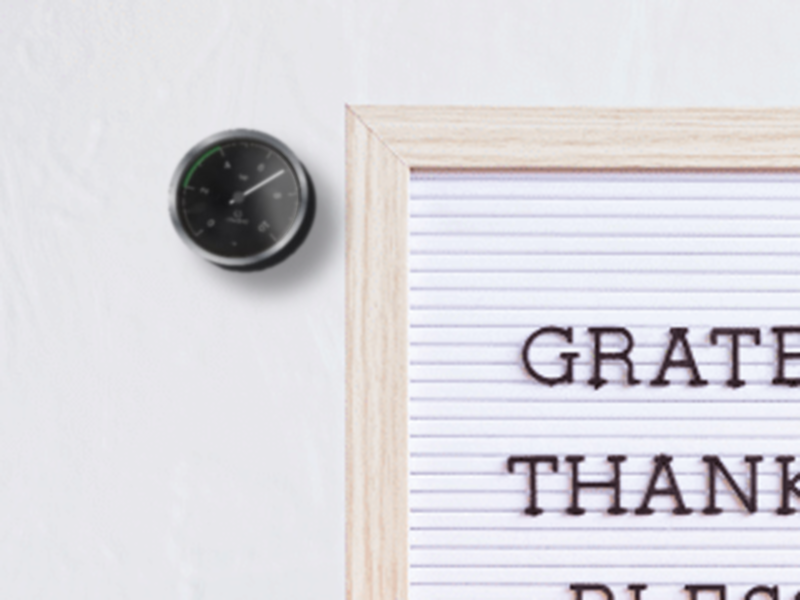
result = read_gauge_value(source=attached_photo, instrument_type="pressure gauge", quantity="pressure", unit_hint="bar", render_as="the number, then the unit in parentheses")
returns 7 (bar)
